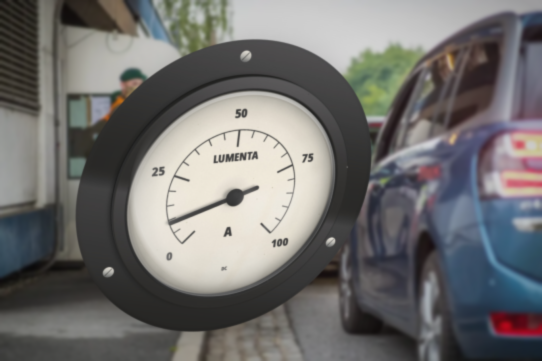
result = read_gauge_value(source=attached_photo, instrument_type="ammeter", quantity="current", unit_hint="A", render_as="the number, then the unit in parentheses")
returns 10 (A)
